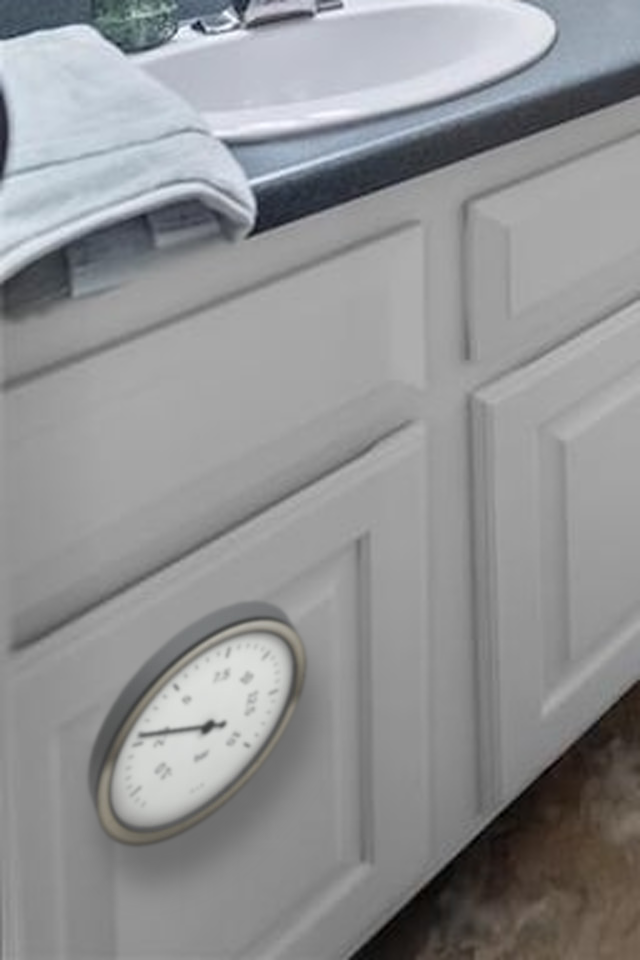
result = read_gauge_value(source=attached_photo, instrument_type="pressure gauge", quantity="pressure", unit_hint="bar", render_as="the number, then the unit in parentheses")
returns 3 (bar)
